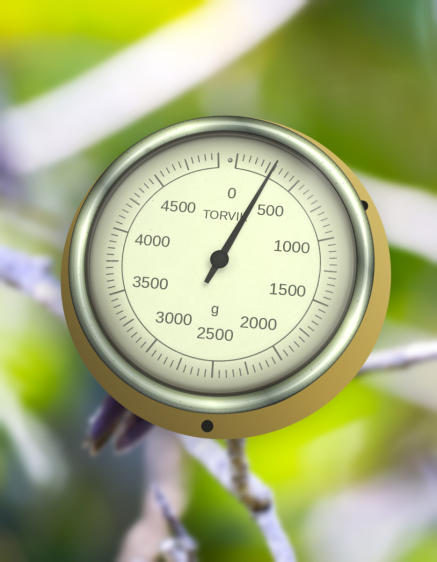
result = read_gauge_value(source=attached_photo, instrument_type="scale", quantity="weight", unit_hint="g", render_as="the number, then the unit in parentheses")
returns 300 (g)
